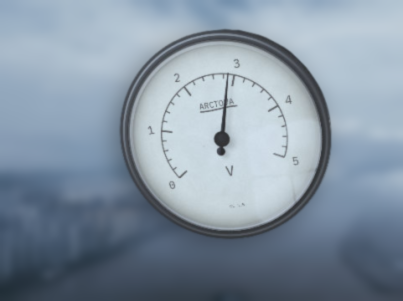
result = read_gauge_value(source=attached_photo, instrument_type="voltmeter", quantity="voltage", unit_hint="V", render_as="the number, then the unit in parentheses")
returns 2.9 (V)
